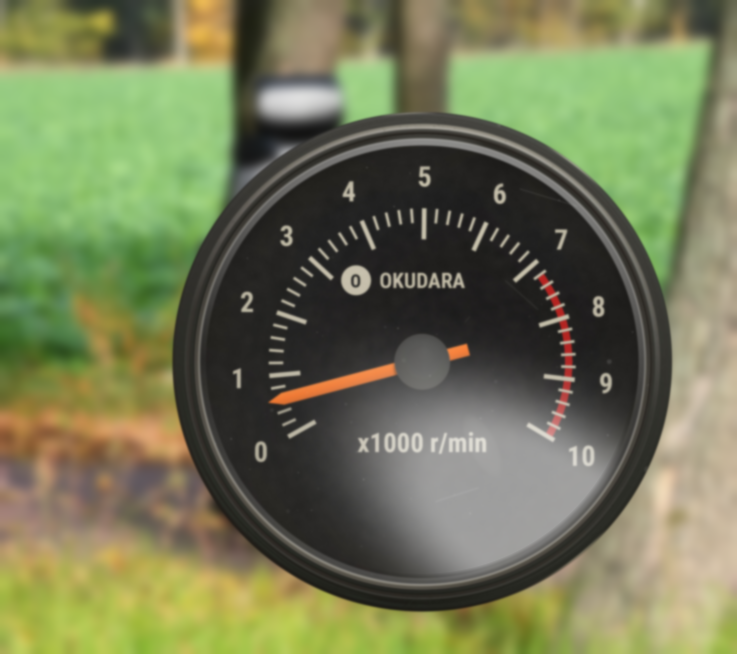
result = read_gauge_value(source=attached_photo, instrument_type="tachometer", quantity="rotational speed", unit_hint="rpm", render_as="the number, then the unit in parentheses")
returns 600 (rpm)
